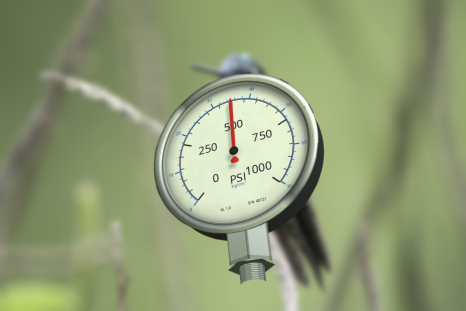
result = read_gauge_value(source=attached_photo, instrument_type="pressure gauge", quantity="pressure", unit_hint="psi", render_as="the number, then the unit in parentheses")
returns 500 (psi)
